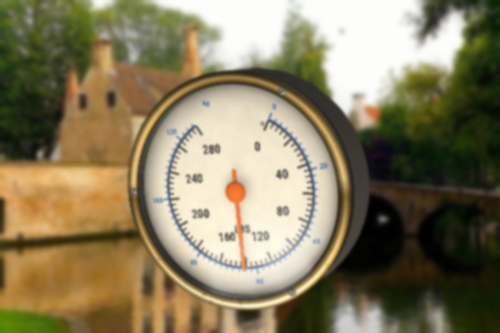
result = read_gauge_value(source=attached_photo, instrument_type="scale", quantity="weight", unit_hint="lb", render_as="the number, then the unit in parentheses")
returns 140 (lb)
